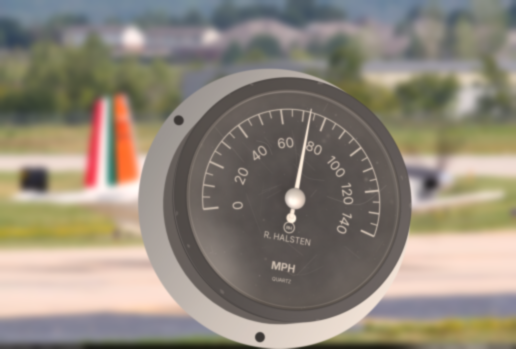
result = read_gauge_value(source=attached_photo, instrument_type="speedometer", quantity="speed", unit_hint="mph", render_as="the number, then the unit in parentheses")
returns 72.5 (mph)
